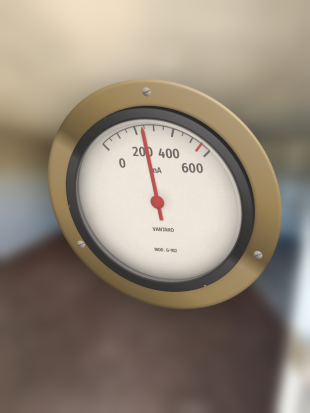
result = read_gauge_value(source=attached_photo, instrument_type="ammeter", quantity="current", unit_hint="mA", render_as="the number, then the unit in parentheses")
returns 250 (mA)
